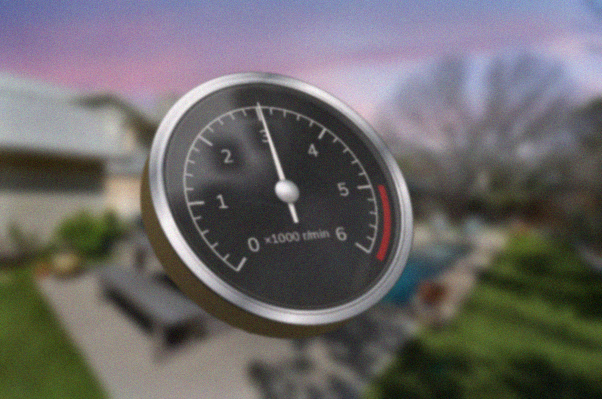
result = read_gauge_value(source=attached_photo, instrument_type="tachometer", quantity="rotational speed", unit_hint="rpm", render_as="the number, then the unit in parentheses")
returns 3000 (rpm)
